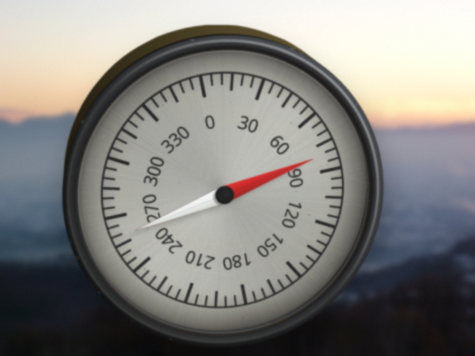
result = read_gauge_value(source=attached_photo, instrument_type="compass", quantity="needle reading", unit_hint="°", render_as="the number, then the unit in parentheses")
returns 80 (°)
